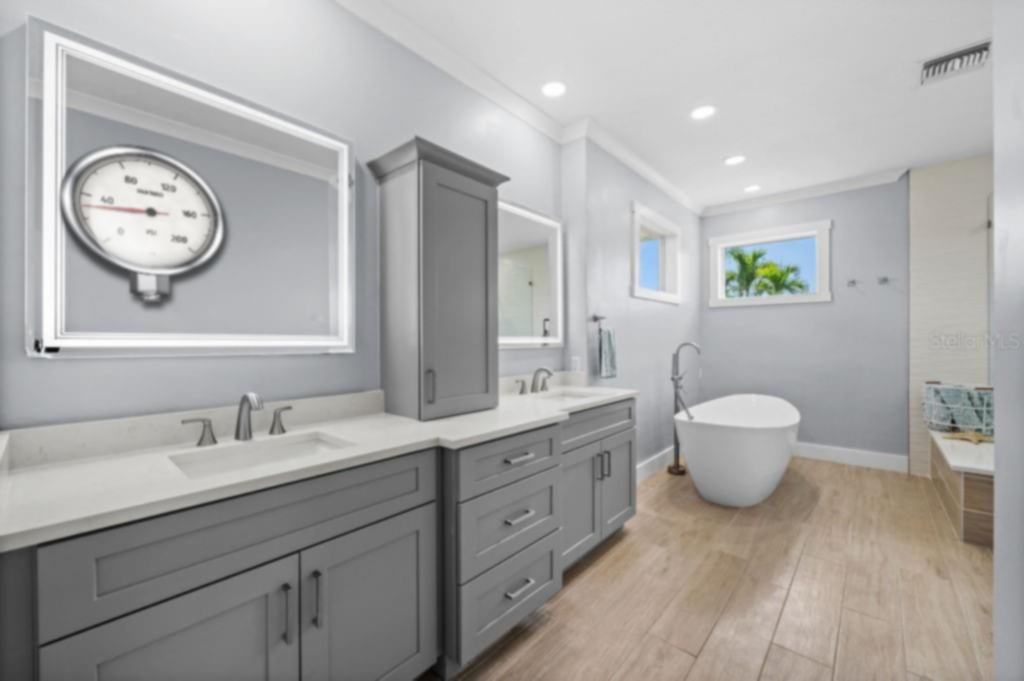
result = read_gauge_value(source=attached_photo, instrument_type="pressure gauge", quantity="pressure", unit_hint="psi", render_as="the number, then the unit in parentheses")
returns 30 (psi)
